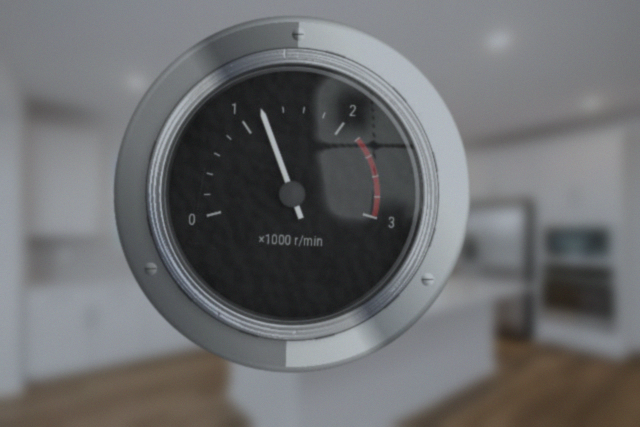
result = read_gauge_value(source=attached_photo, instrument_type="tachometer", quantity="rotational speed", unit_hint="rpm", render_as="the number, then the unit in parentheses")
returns 1200 (rpm)
